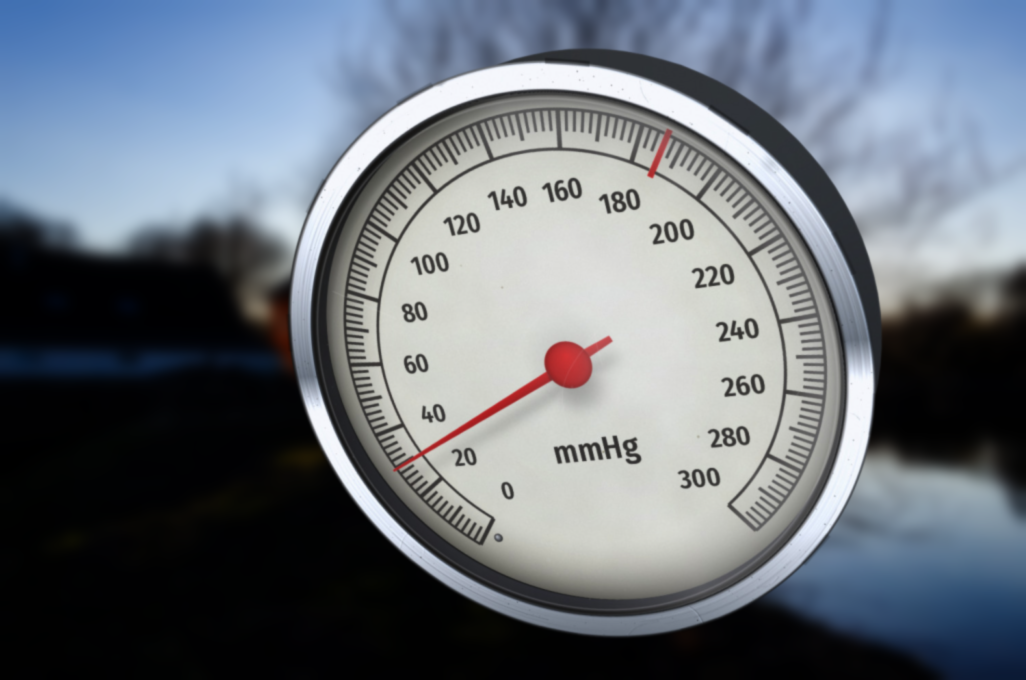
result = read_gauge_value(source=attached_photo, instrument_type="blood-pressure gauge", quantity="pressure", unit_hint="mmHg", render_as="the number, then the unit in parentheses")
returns 30 (mmHg)
